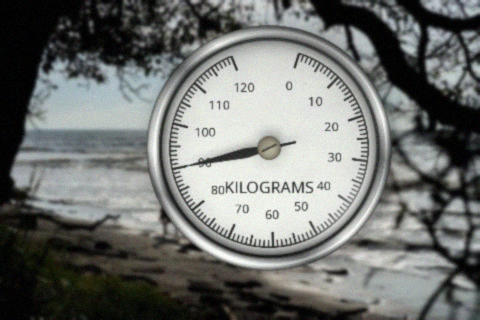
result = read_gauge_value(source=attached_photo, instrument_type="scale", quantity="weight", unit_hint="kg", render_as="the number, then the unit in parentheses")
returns 90 (kg)
